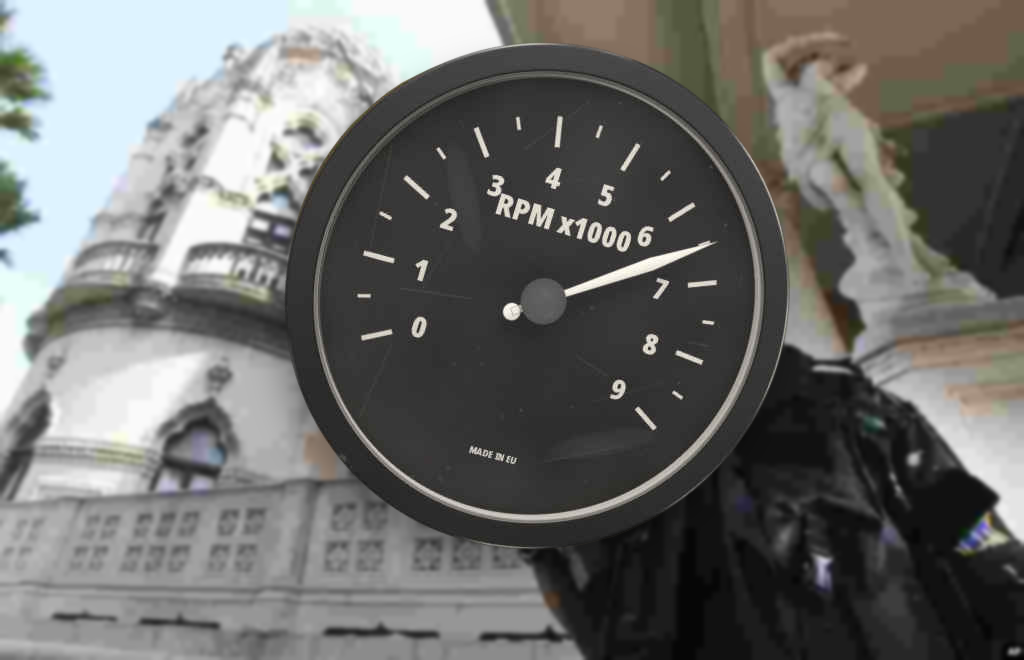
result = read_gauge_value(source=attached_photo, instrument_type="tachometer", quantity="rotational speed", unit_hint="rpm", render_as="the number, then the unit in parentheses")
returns 6500 (rpm)
